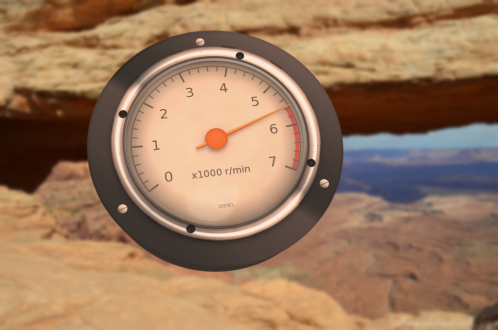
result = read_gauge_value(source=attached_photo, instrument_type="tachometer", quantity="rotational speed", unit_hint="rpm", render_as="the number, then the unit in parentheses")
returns 5600 (rpm)
